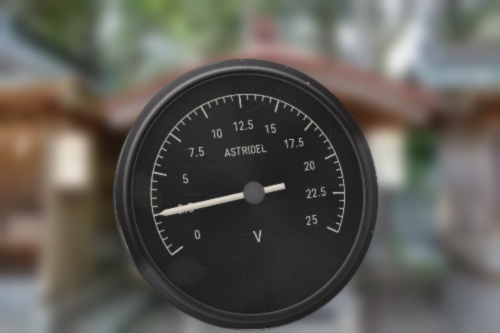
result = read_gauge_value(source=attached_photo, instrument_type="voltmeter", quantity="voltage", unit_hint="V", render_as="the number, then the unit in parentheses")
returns 2.5 (V)
